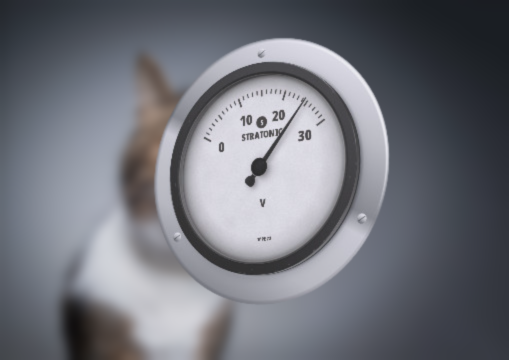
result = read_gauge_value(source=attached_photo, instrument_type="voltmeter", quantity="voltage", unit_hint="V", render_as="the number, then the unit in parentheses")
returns 25 (V)
